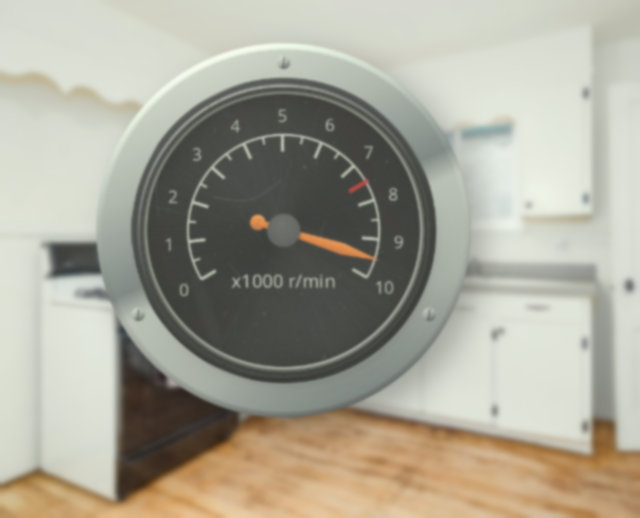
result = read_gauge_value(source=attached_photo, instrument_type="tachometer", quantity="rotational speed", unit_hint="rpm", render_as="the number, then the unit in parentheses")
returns 9500 (rpm)
